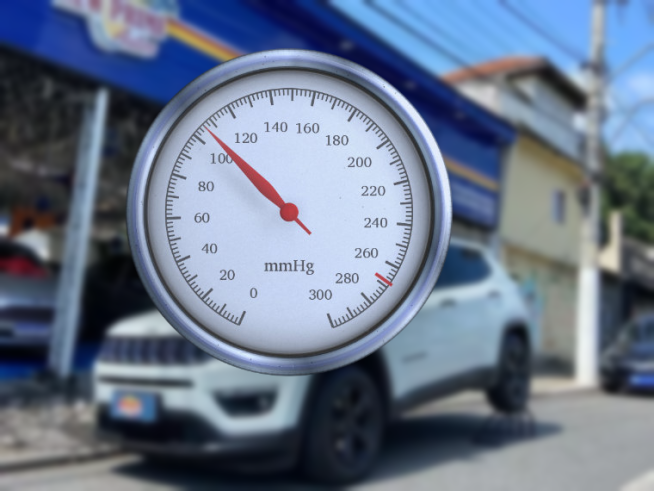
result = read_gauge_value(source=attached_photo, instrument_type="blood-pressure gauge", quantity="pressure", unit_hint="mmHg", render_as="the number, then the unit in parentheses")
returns 106 (mmHg)
